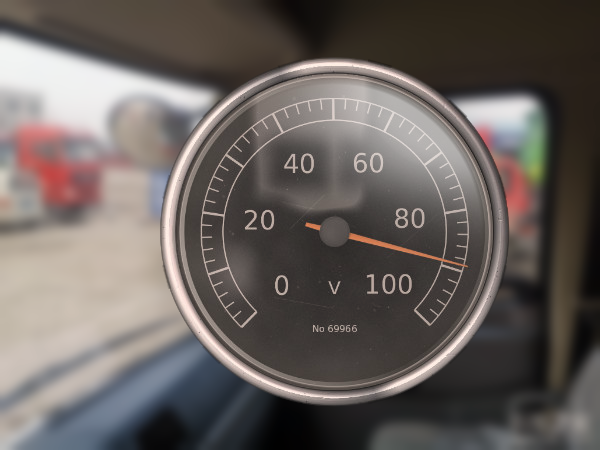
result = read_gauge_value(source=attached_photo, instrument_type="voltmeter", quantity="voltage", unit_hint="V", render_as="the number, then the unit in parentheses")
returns 89 (V)
